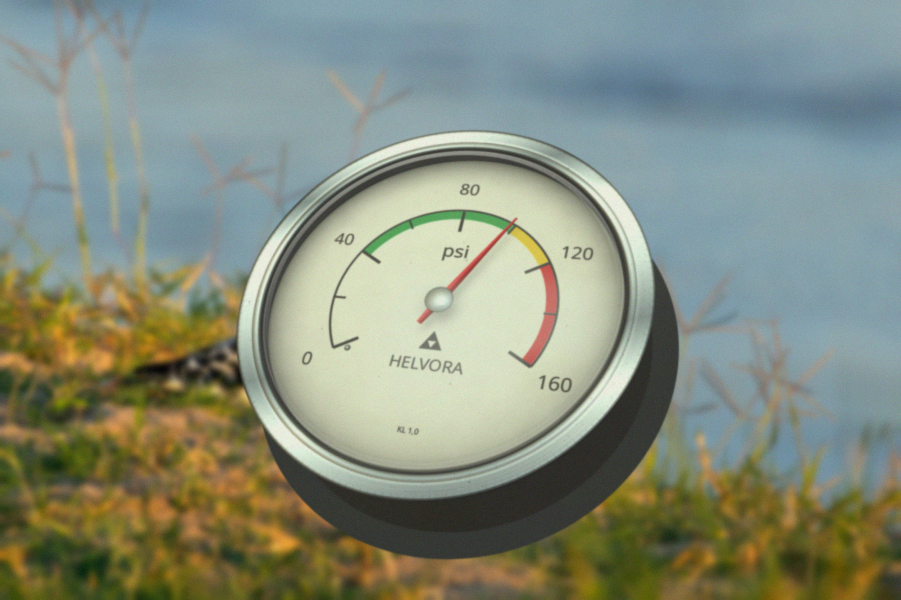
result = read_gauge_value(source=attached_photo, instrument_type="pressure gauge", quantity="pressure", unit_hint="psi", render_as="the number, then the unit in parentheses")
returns 100 (psi)
